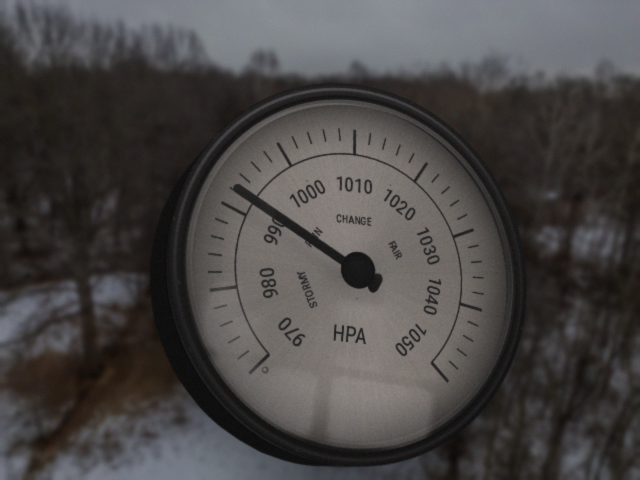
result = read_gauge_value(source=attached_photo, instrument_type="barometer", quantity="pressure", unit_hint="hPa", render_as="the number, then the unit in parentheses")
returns 992 (hPa)
